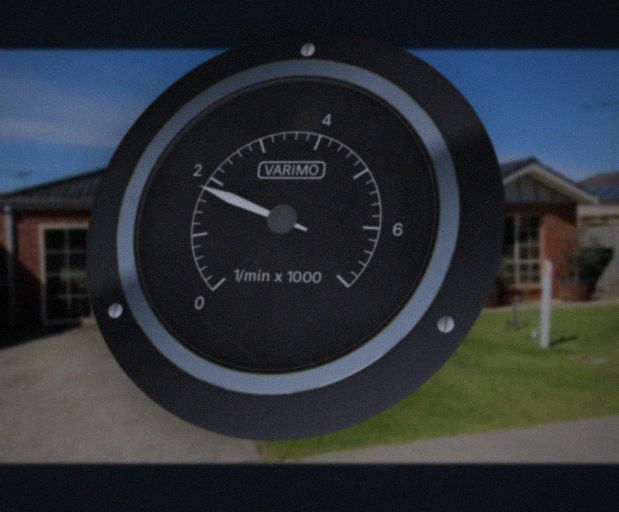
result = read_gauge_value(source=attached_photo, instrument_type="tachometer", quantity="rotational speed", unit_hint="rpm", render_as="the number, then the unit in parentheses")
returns 1800 (rpm)
